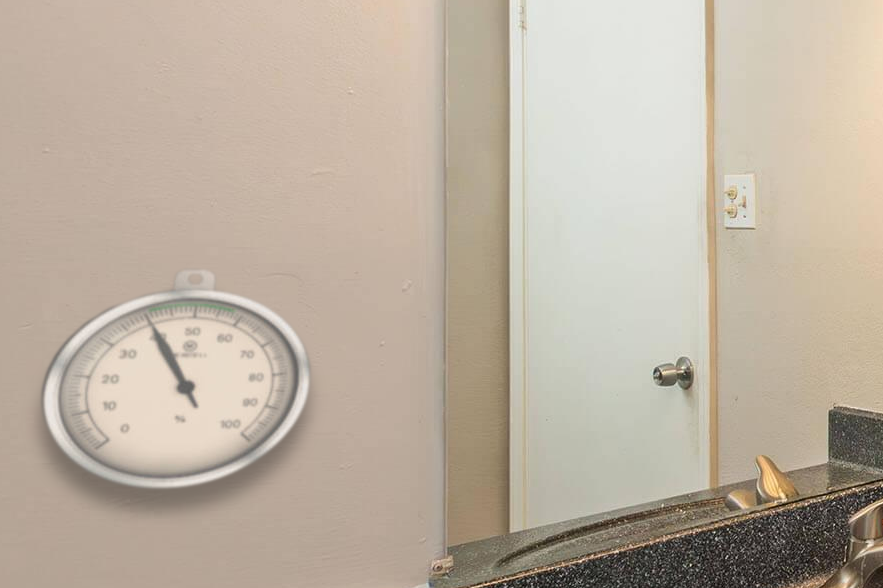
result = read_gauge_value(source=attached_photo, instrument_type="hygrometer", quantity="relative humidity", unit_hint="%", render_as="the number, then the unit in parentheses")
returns 40 (%)
